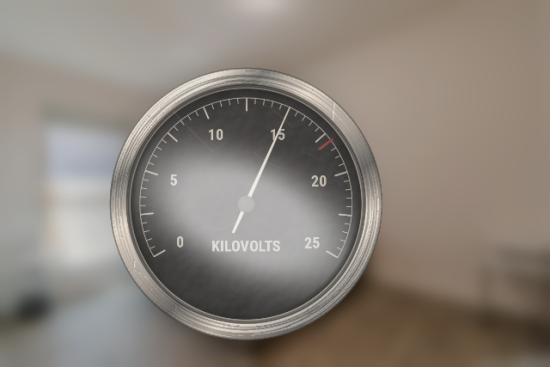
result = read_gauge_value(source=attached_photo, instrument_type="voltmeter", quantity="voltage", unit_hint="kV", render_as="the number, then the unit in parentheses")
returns 15 (kV)
